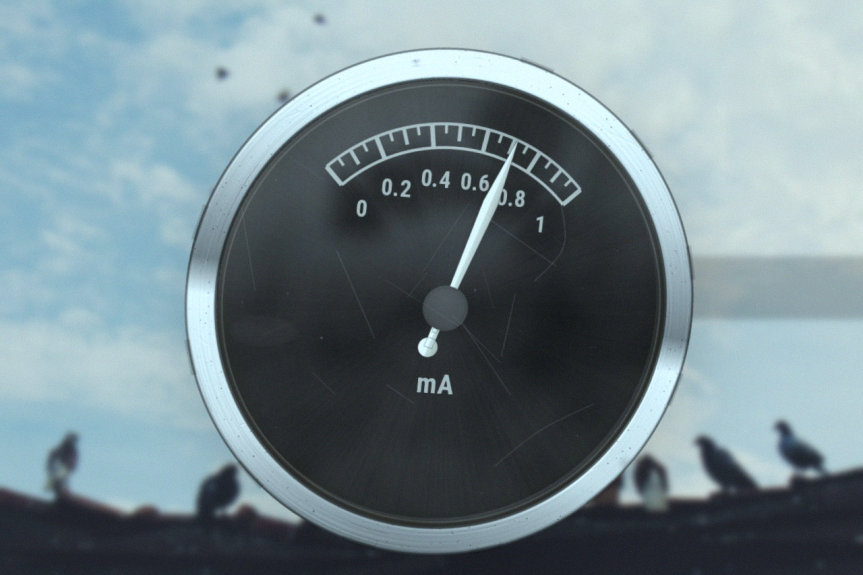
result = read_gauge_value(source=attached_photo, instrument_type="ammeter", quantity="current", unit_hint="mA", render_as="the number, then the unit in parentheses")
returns 0.7 (mA)
